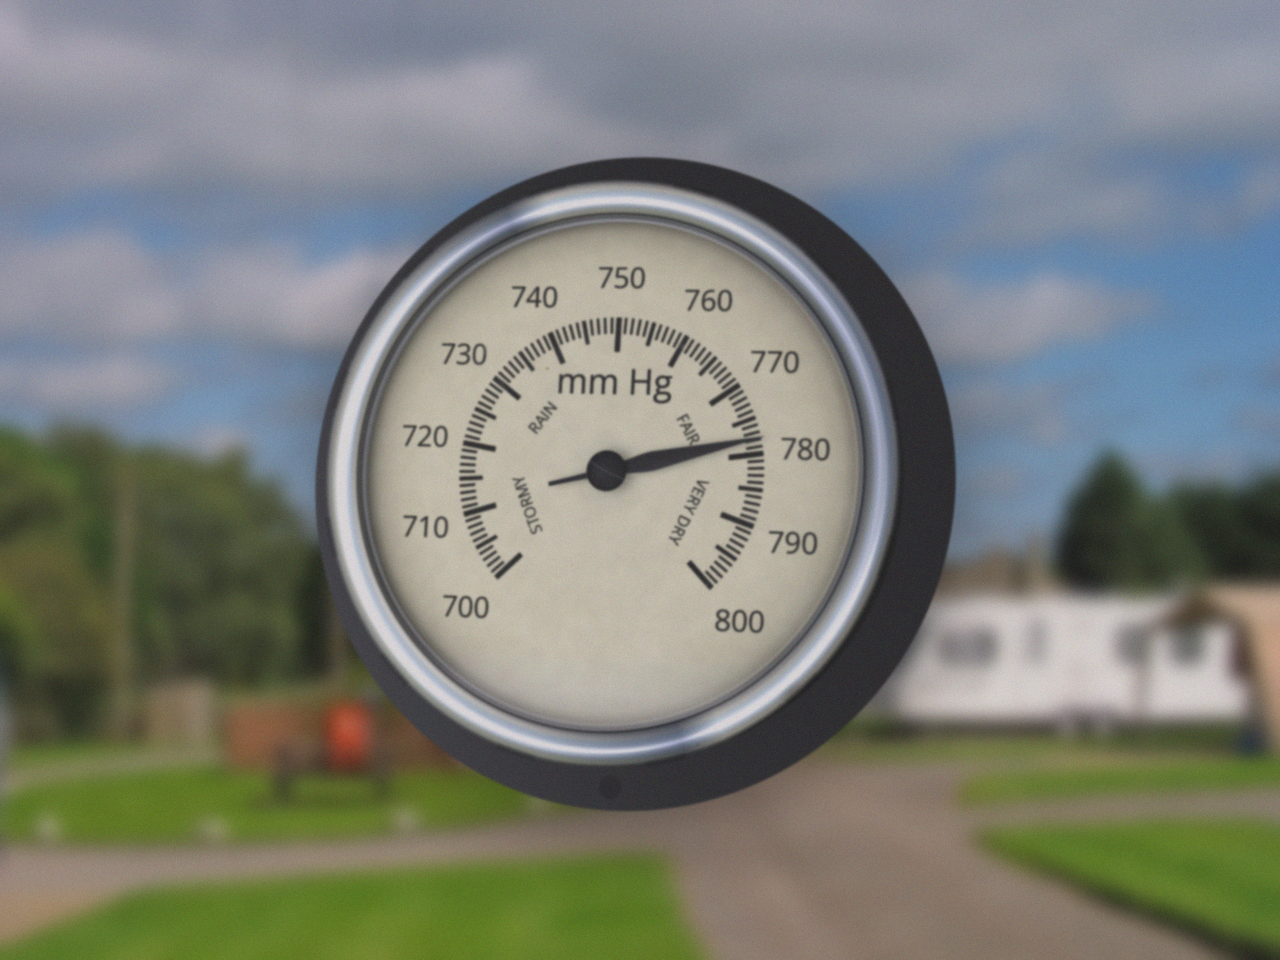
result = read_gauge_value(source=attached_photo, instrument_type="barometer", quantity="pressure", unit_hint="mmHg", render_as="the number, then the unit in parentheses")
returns 778 (mmHg)
